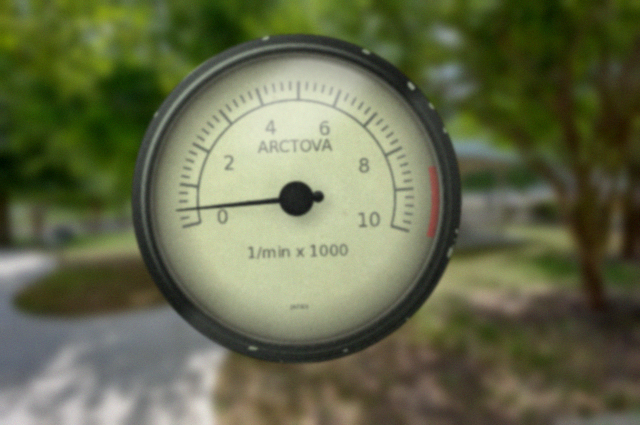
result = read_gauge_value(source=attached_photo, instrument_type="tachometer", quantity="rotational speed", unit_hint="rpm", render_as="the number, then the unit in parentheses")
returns 400 (rpm)
